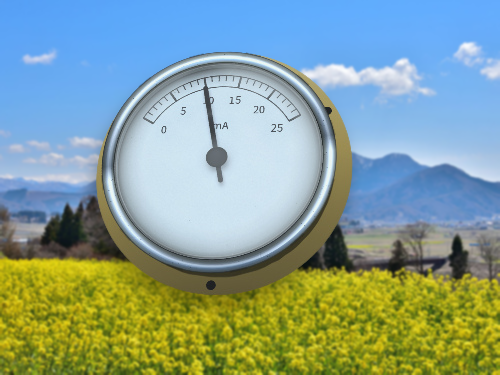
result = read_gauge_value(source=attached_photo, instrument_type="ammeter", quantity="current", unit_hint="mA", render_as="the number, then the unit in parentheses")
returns 10 (mA)
